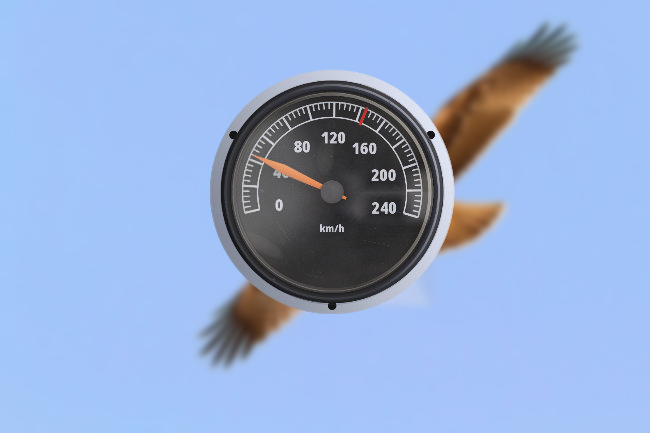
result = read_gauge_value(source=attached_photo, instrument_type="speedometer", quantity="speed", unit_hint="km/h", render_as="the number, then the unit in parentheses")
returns 44 (km/h)
